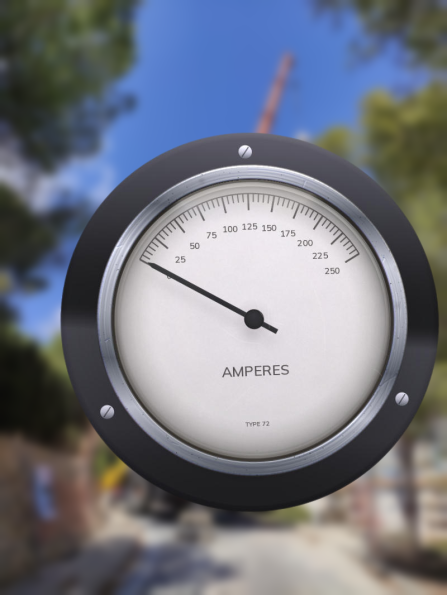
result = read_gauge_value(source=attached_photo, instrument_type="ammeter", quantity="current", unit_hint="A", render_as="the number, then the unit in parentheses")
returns 0 (A)
